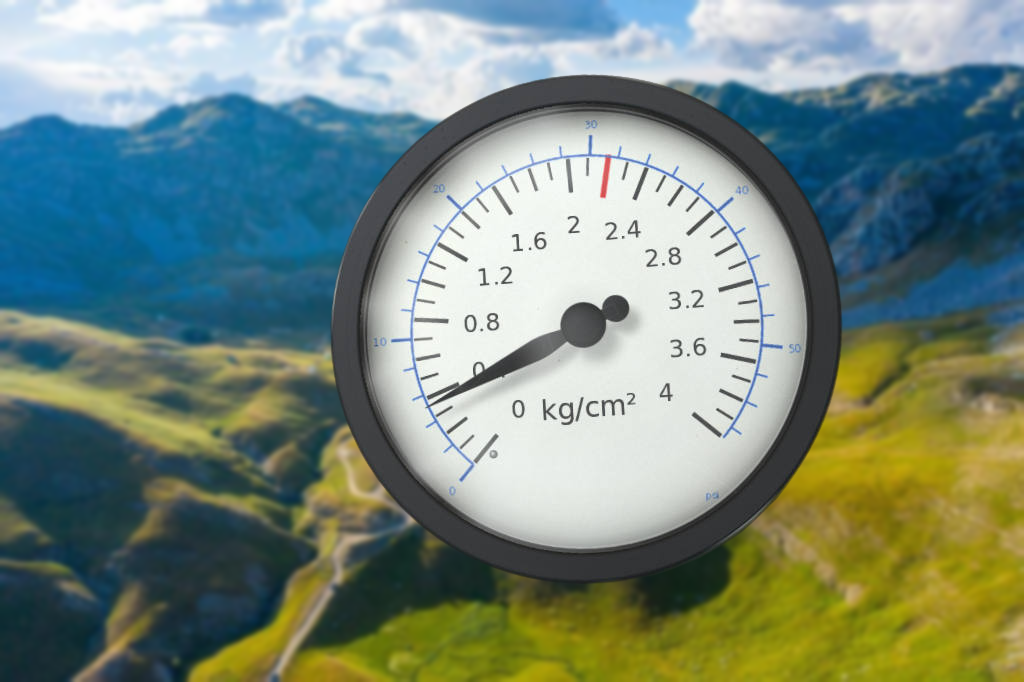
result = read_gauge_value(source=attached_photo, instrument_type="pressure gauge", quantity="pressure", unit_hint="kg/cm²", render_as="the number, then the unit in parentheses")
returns 0.35 (kg/cm²)
